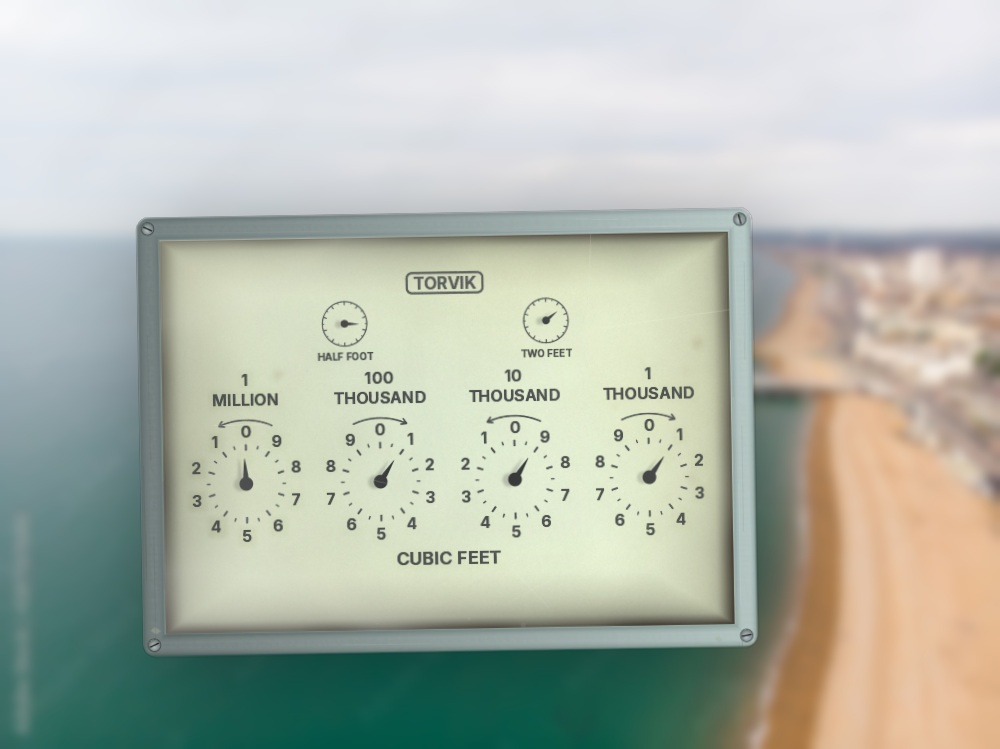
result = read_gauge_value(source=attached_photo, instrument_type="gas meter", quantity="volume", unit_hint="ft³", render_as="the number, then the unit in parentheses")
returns 9100 (ft³)
